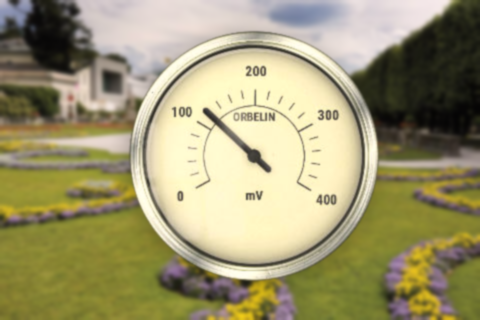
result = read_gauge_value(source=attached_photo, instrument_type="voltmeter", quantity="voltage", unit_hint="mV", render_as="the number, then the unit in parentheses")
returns 120 (mV)
